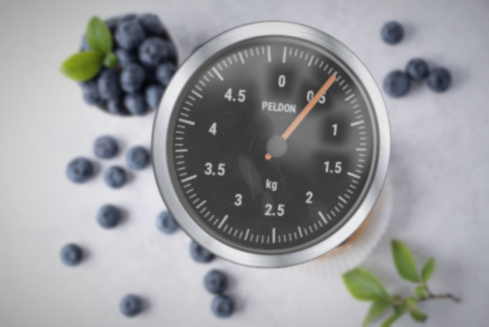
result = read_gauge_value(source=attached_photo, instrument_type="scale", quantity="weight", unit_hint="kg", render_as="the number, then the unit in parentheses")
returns 0.5 (kg)
